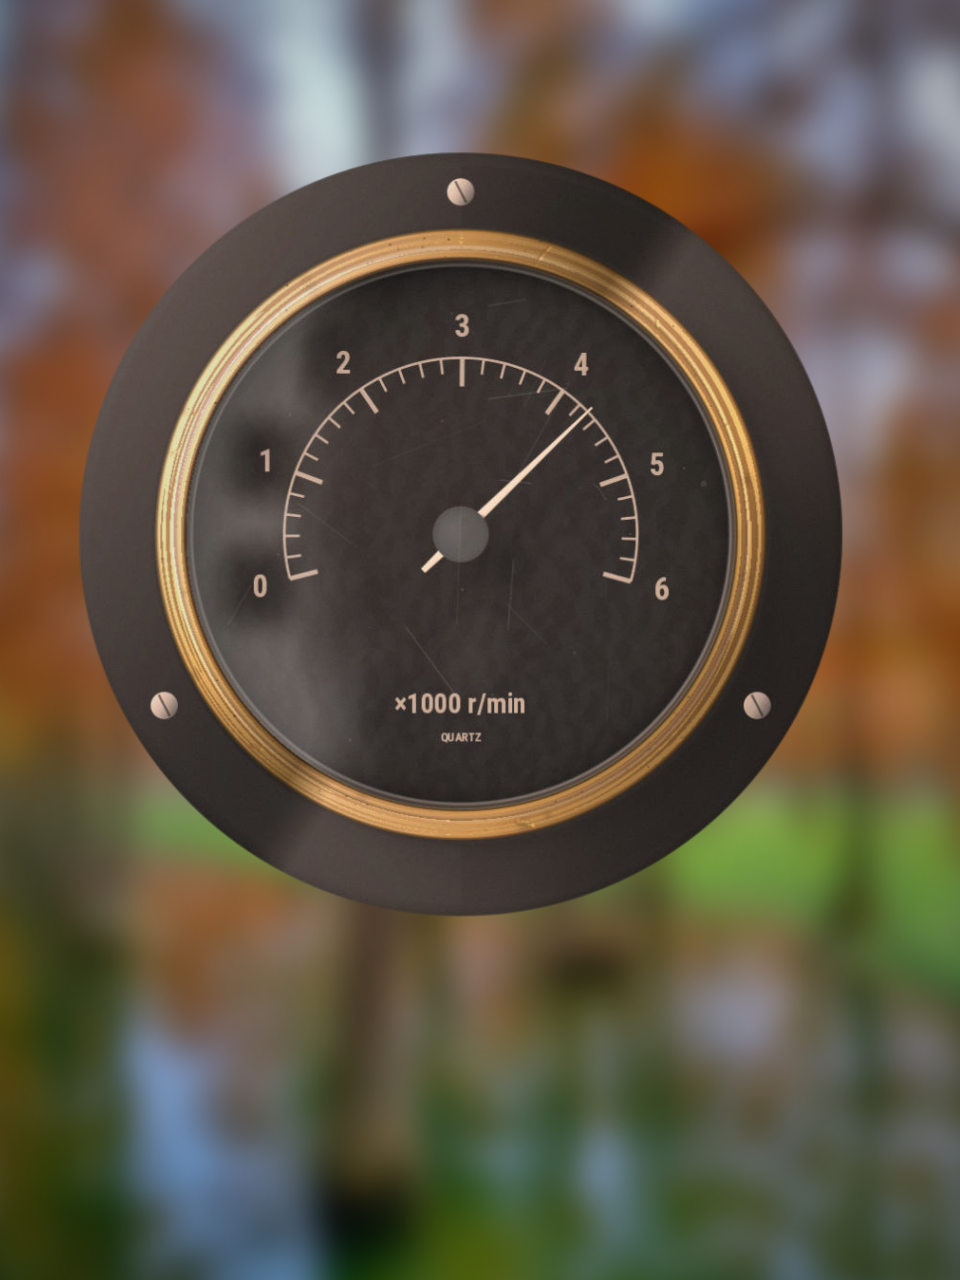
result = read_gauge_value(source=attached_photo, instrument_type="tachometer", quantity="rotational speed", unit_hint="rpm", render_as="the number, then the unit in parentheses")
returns 4300 (rpm)
